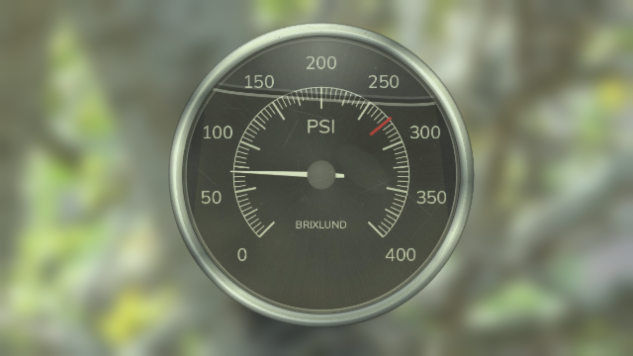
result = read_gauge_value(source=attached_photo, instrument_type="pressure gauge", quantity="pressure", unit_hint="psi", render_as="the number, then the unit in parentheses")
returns 70 (psi)
